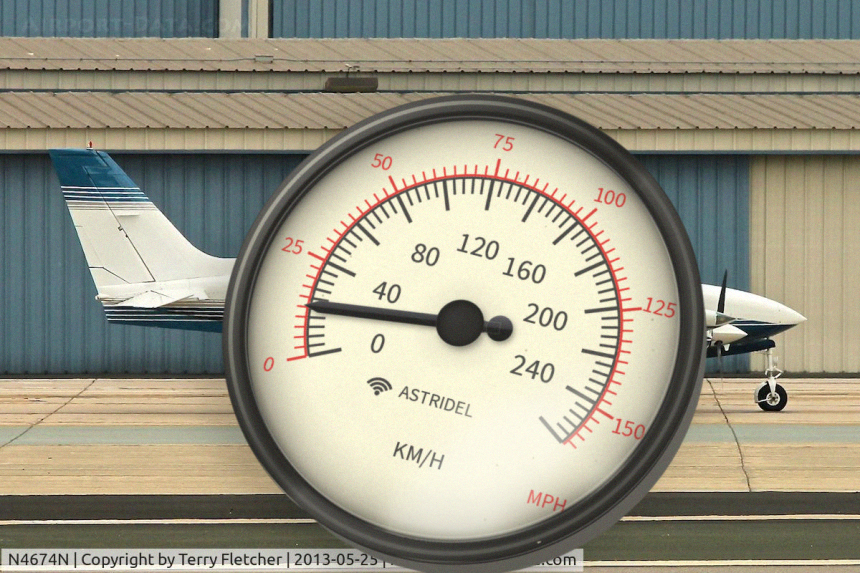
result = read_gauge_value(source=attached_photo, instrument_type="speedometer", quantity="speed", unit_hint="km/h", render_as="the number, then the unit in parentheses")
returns 20 (km/h)
